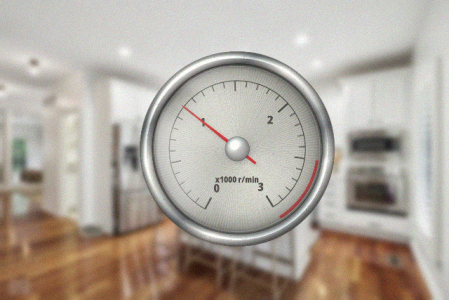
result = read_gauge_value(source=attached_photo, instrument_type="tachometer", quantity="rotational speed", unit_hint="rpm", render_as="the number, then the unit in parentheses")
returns 1000 (rpm)
